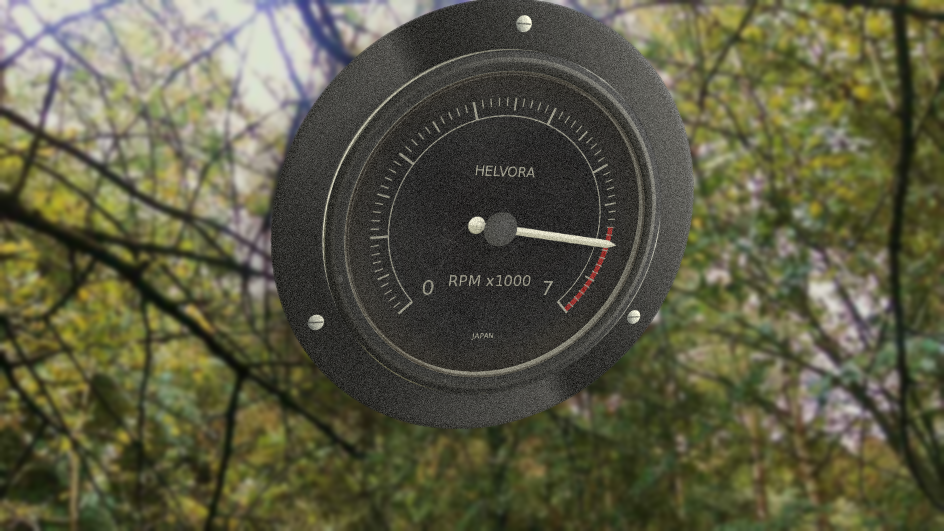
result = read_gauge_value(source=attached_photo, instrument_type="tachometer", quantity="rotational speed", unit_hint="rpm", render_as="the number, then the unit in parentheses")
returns 6000 (rpm)
